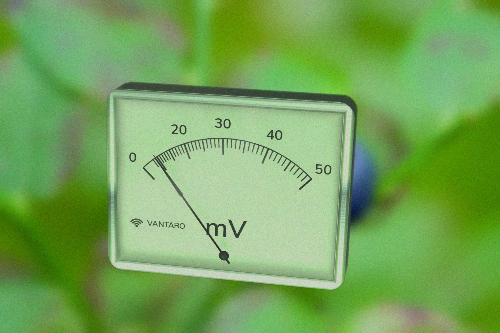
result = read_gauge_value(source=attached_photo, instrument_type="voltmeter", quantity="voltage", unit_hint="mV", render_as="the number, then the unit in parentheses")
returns 10 (mV)
